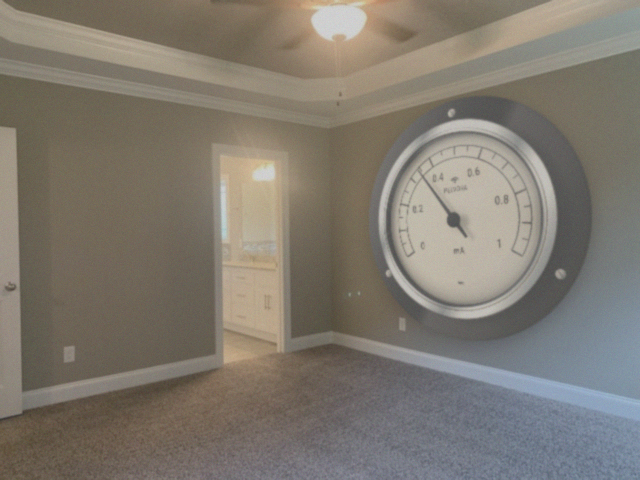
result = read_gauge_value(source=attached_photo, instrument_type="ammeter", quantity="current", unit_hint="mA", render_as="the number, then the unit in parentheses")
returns 0.35 (mA)
